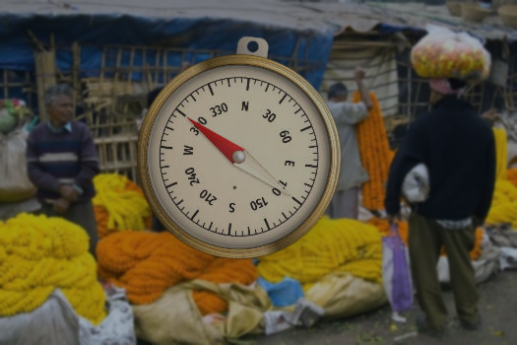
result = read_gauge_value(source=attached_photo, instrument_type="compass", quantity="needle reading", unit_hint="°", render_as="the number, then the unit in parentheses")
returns 300 (°)
